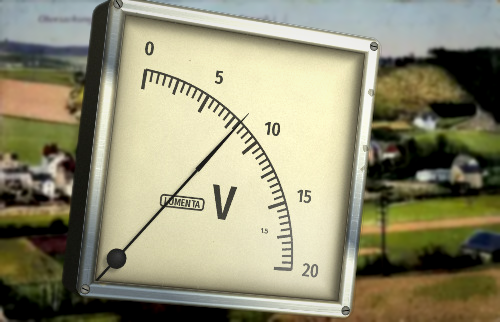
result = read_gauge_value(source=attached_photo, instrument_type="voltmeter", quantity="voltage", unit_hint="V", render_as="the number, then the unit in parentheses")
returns 8 (V)
